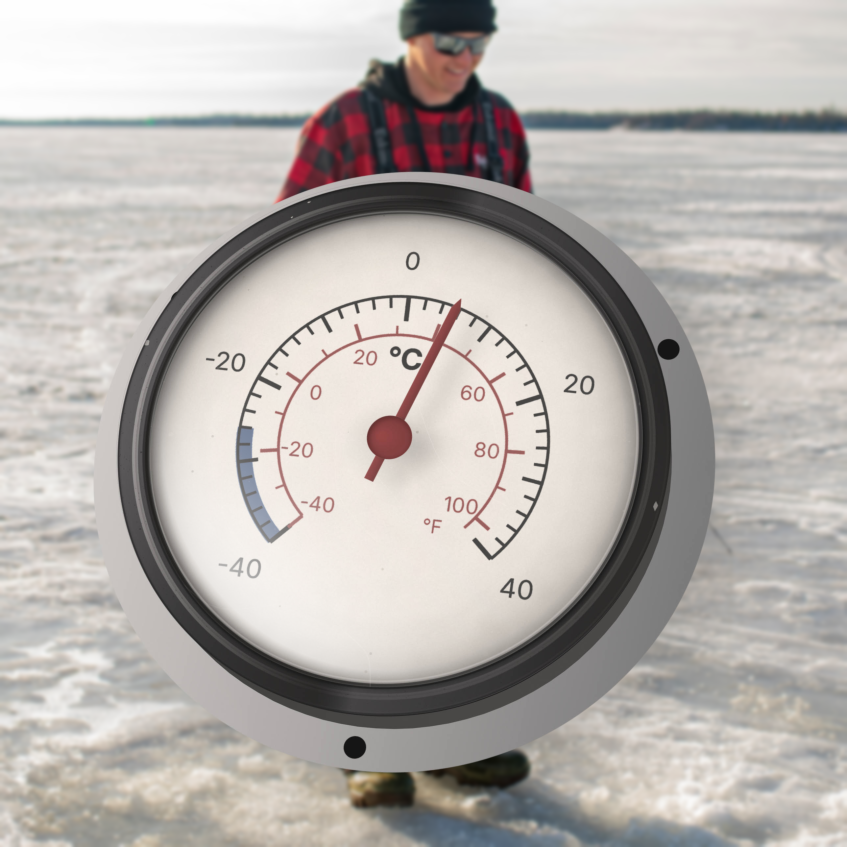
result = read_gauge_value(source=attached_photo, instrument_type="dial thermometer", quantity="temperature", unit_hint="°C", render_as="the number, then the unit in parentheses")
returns 6 (°C)
